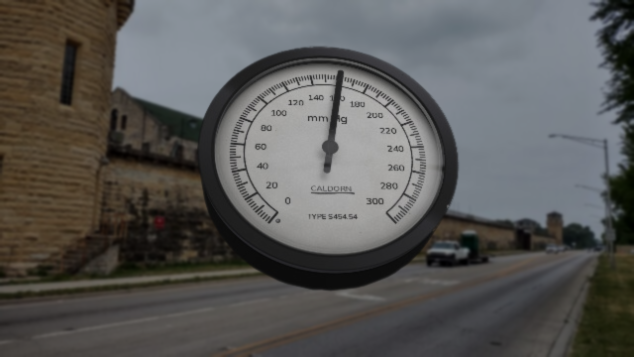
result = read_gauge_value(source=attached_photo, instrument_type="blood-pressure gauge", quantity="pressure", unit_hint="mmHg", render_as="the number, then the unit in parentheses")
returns 160 (mmHg)
